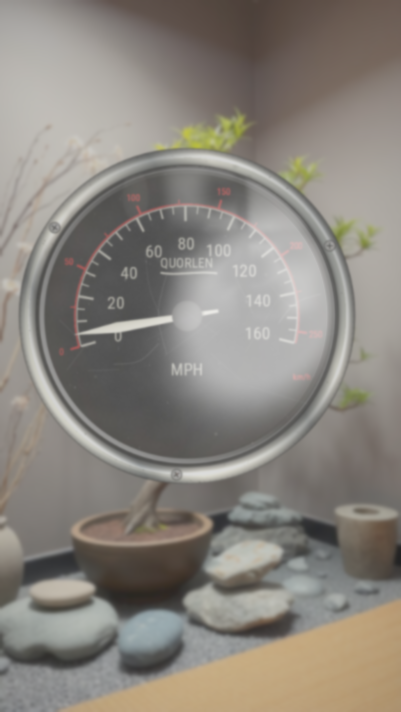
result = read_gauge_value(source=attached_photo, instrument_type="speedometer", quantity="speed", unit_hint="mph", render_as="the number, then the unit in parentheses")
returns 5 (mph)
